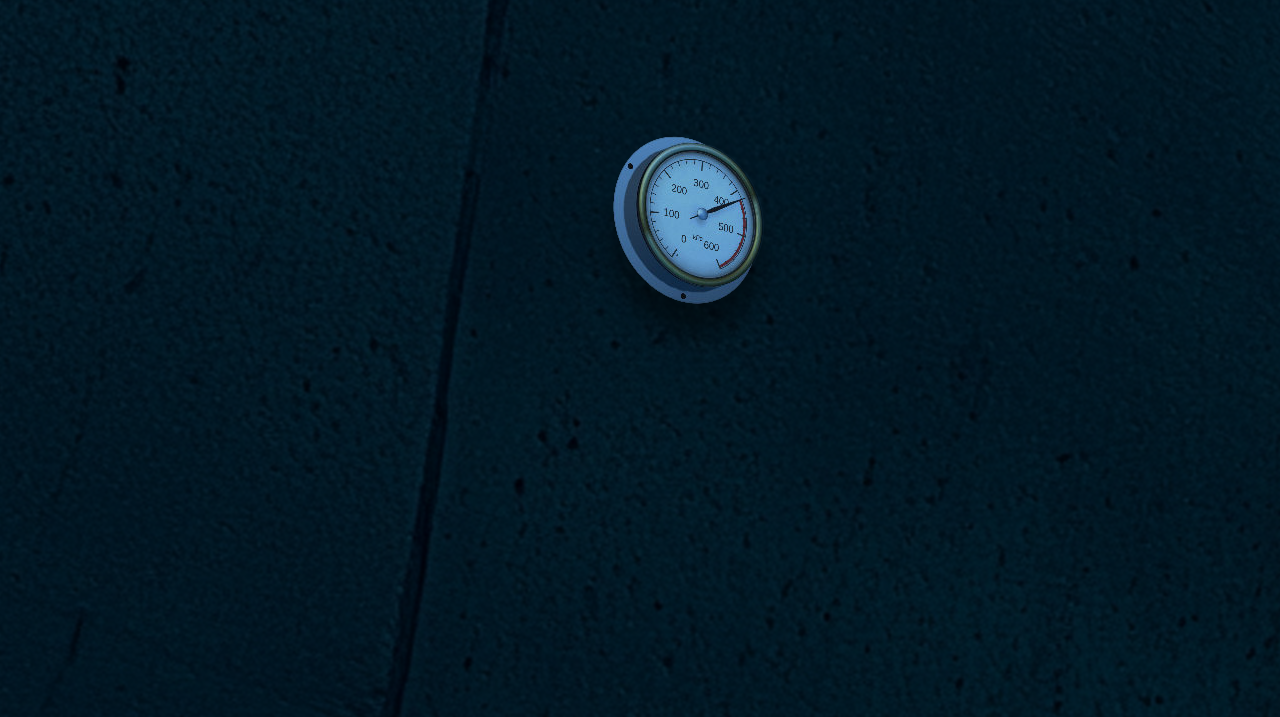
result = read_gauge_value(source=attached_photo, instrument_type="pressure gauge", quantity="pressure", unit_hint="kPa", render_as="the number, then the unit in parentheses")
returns 420 (kPa)
